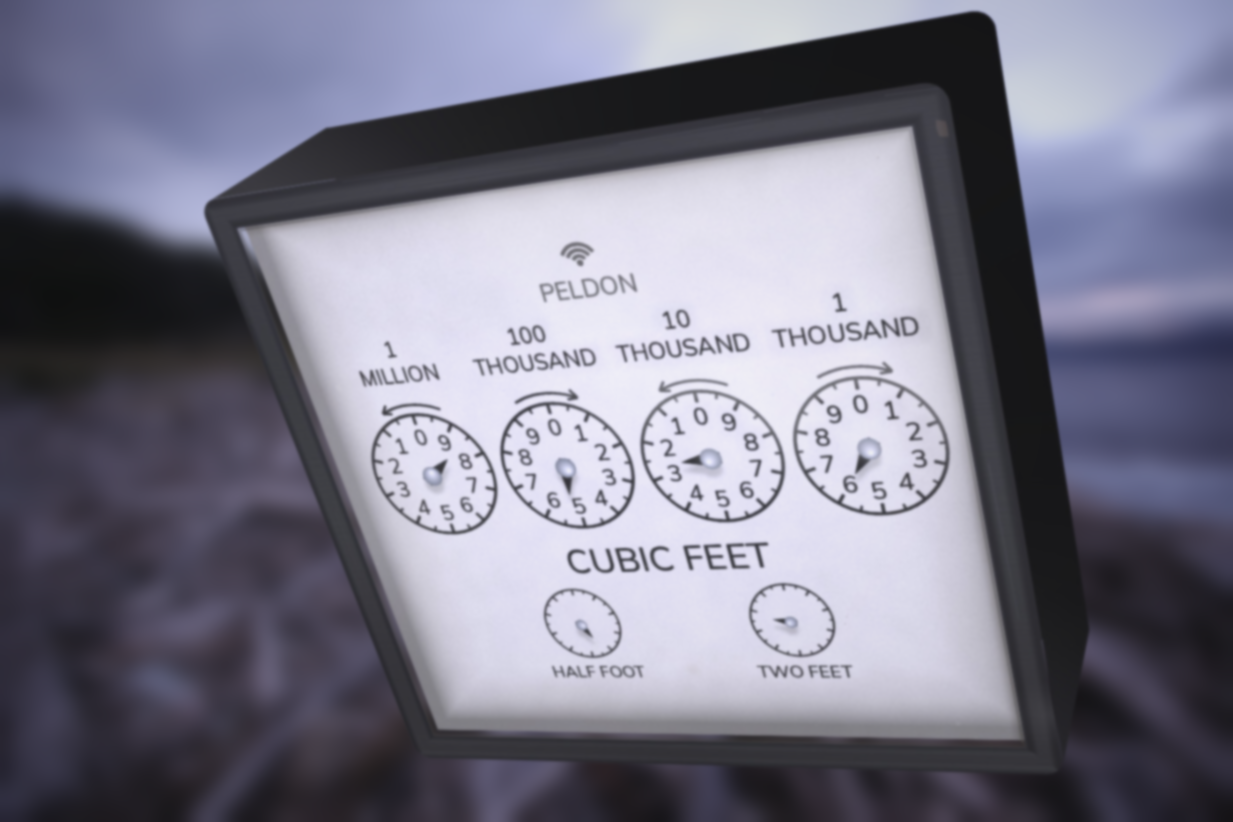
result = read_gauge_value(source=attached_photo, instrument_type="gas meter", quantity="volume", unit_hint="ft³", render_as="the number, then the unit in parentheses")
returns 852600 (ft³)
